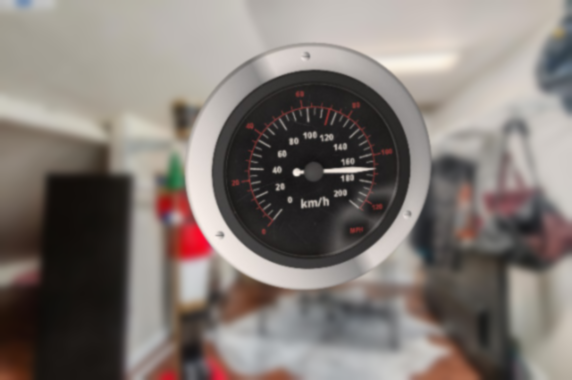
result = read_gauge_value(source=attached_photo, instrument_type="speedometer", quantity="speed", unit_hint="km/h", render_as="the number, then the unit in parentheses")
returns 170 (km/h)
